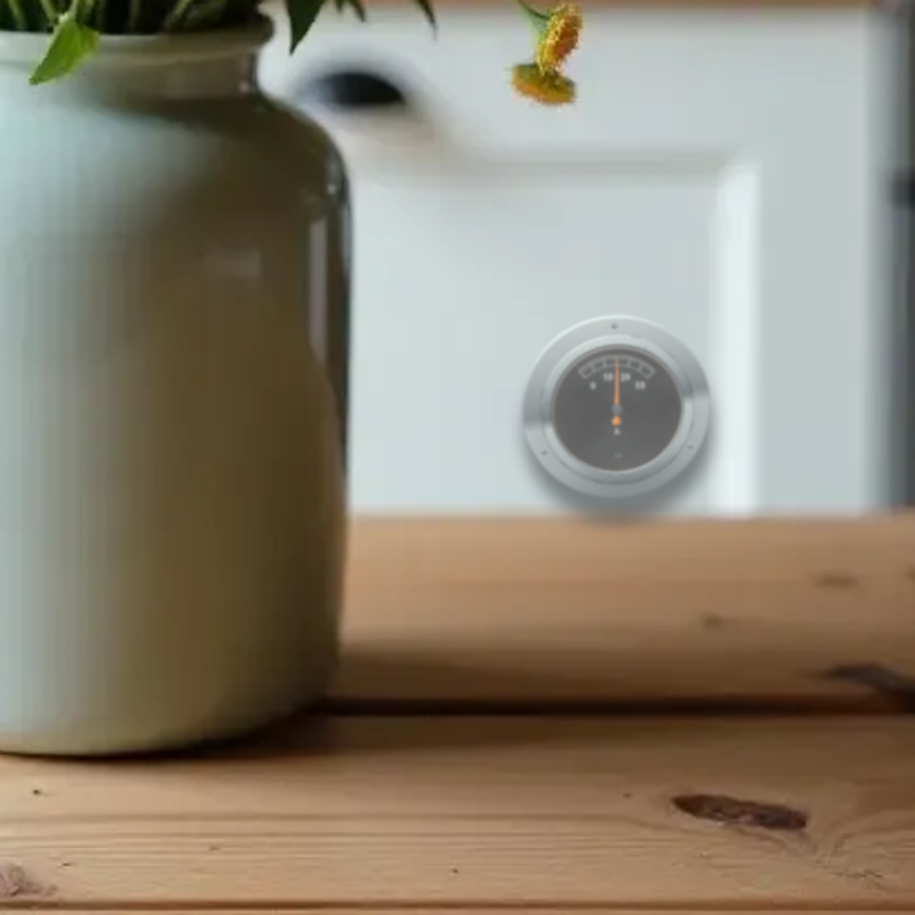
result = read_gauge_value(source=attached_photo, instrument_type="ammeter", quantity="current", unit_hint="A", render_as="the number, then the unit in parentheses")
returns 15 (A)
